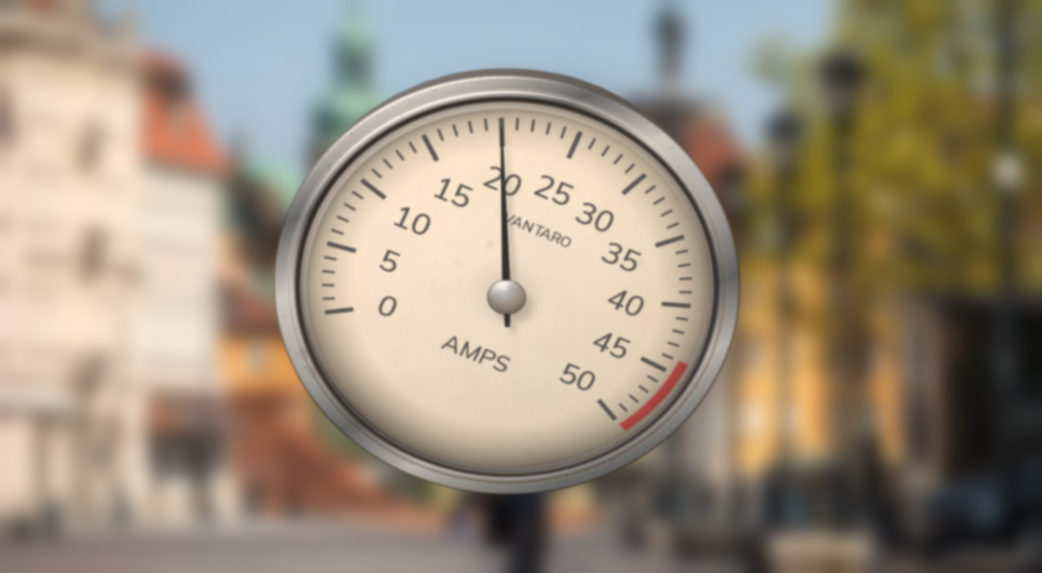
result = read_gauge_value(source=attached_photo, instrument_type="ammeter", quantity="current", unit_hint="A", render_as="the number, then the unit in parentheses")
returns 20 (A)
